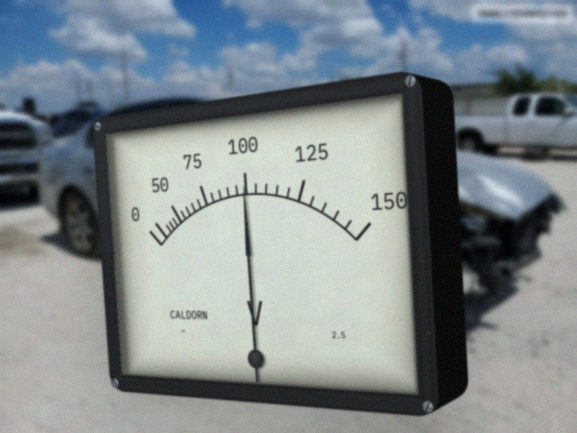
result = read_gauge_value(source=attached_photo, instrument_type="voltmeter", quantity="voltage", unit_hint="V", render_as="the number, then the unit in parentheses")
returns 100 (V)
